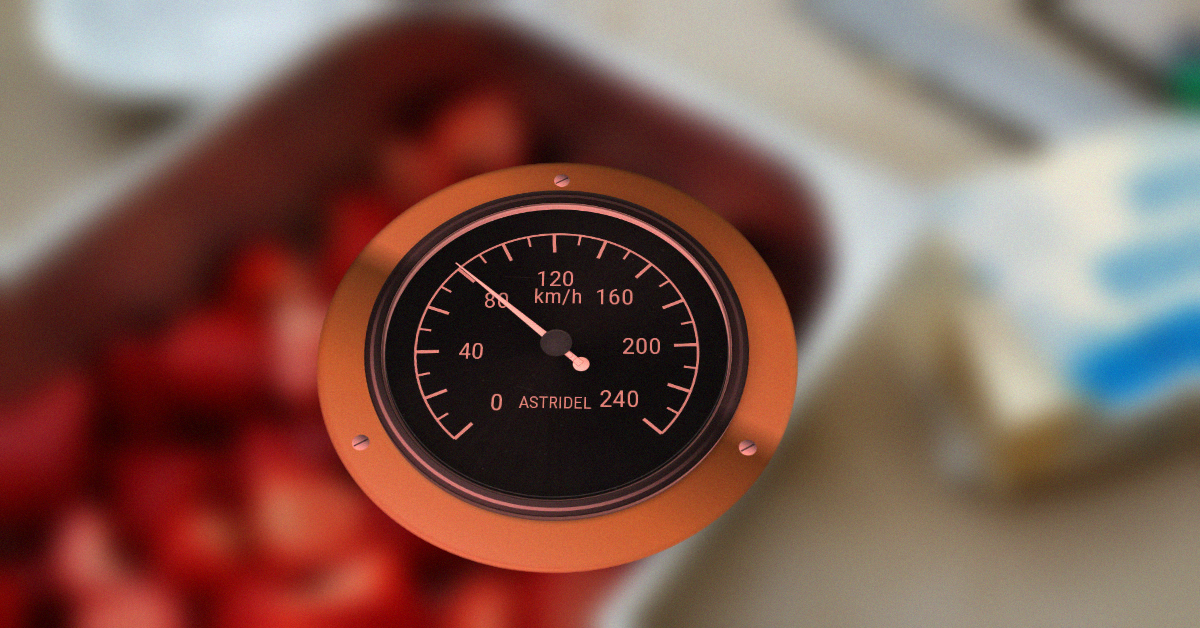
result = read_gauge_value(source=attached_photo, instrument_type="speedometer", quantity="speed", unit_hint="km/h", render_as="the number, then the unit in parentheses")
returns 80 (km/h)
